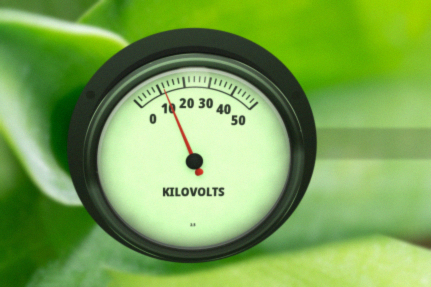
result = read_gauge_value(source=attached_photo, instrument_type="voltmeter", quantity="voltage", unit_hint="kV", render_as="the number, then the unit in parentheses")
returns 12 (kV)
